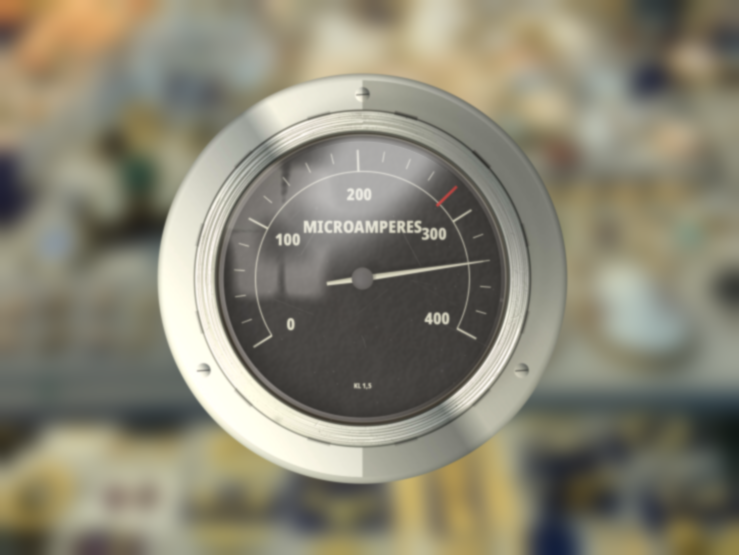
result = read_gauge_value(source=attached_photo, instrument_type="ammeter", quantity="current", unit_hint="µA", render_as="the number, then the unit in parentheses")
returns 340 (µA)
